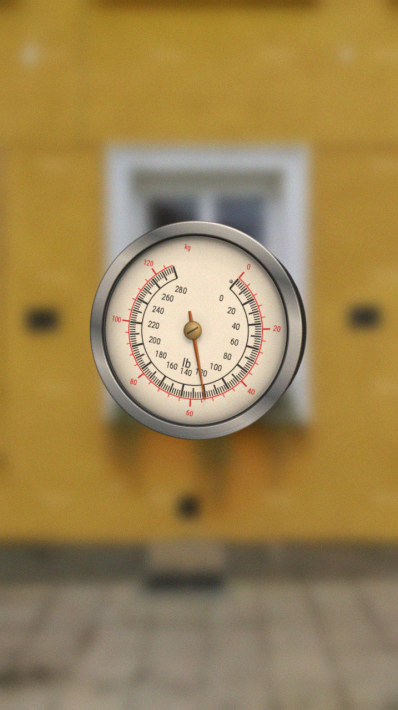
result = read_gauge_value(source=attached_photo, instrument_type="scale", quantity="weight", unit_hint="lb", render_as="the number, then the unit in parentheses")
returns 120 (lb)
